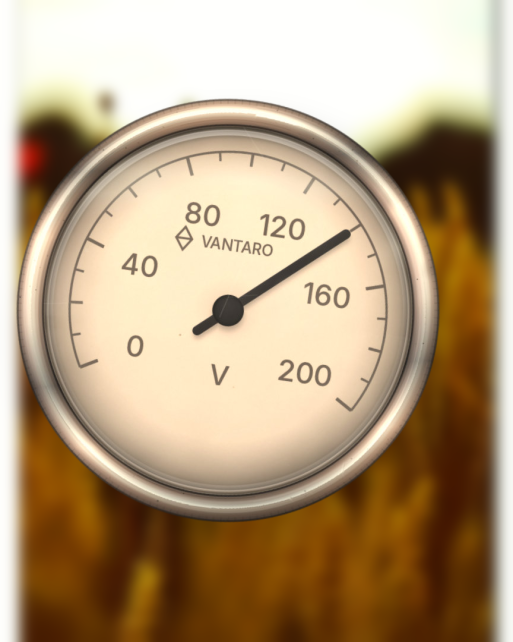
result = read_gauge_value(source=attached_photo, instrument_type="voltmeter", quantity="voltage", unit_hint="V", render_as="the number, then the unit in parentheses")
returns 140 (V)
